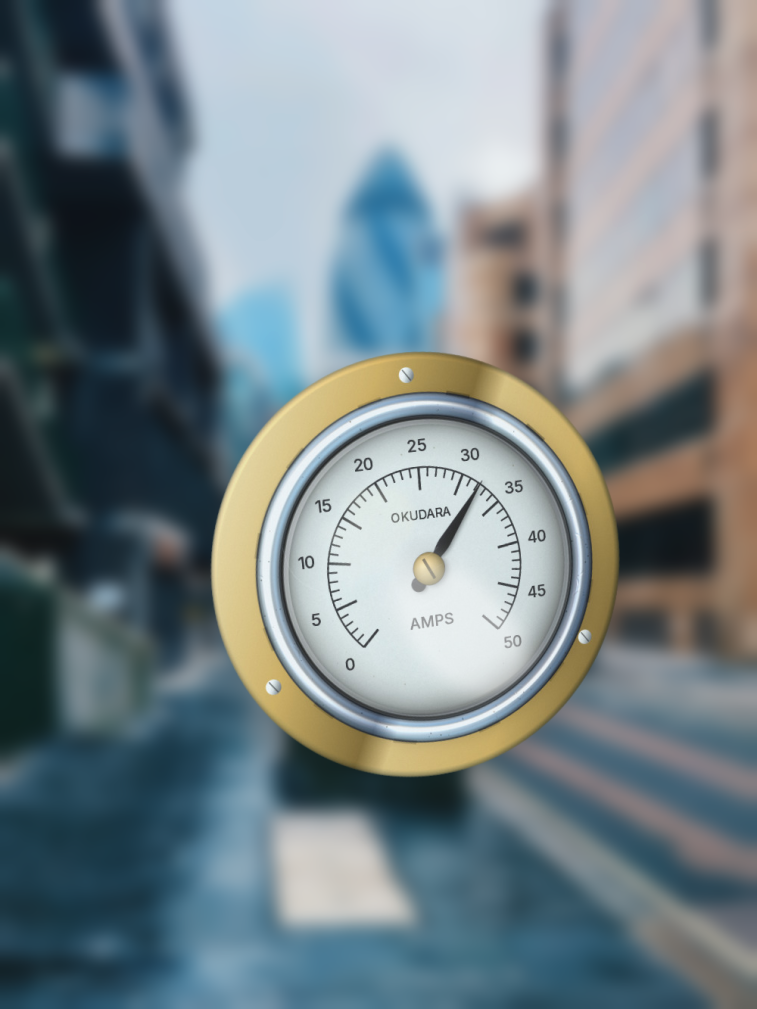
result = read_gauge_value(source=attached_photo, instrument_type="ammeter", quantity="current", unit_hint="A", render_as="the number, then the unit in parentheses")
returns 32 (A)
